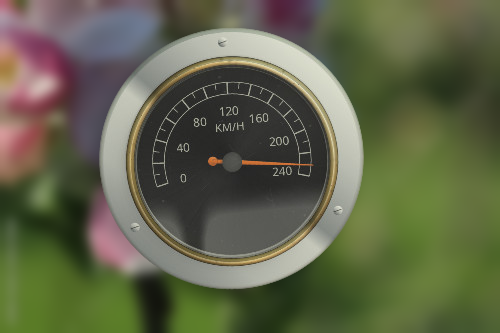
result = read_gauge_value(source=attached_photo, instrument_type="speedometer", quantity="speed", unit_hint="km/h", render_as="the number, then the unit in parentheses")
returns 230 (km/h)
